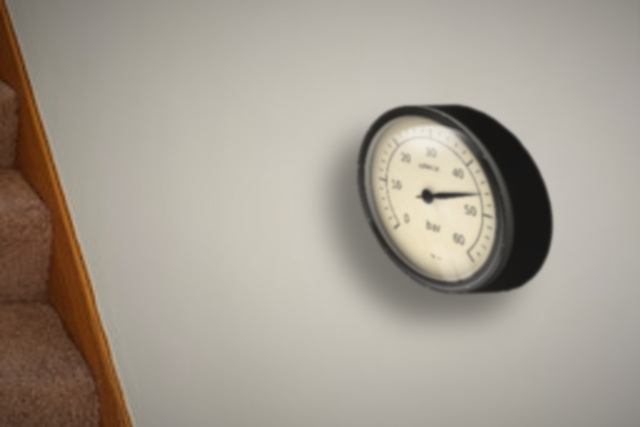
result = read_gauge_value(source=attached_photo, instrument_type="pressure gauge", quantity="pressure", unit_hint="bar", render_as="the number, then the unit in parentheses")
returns 46 (bar)
